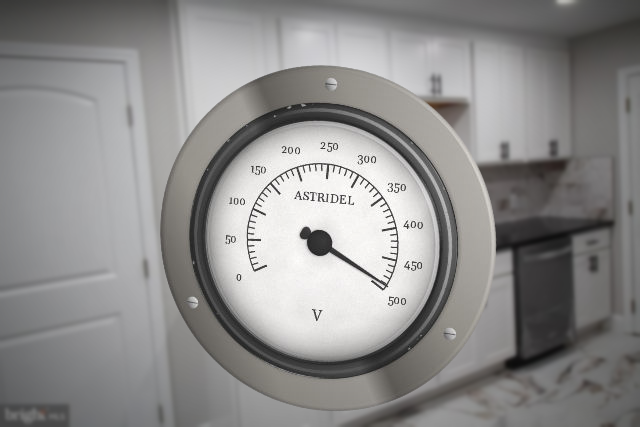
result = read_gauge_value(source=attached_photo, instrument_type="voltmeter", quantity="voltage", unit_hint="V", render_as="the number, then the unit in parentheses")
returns 490 (V)
